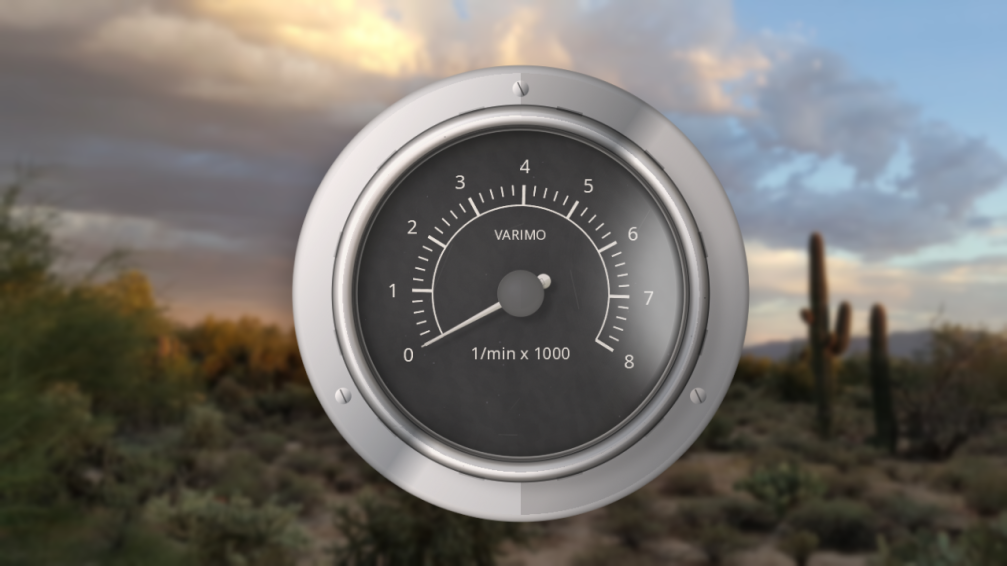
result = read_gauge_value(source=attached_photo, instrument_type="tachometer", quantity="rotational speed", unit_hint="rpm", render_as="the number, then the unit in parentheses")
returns 0 (rpm)
